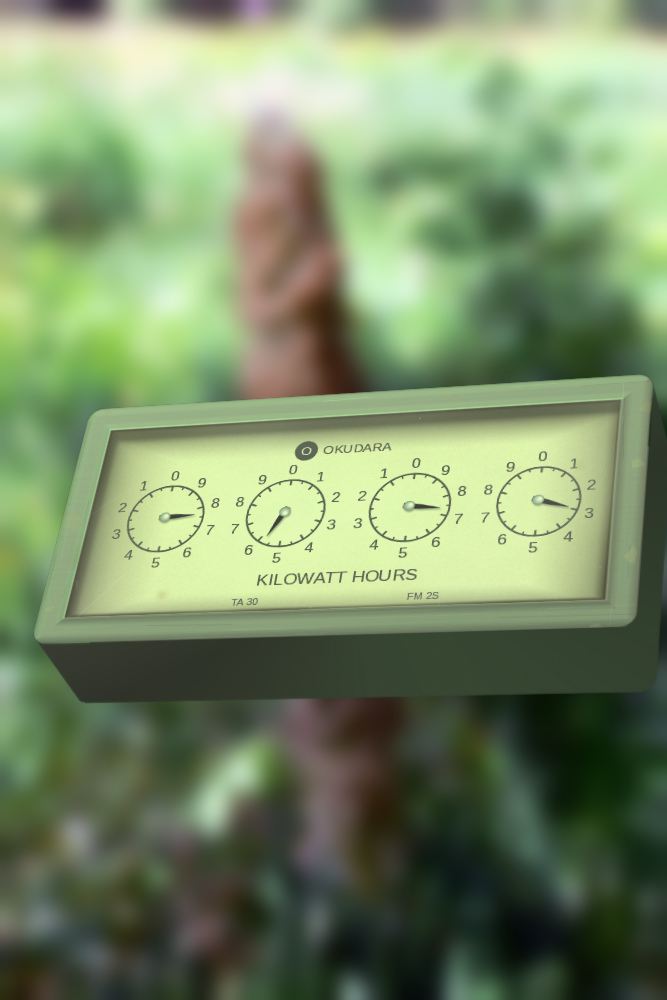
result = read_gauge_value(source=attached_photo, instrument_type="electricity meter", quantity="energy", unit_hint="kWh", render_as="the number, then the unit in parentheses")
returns 7573 (kWh)
